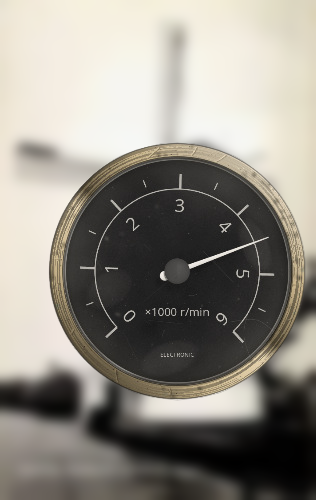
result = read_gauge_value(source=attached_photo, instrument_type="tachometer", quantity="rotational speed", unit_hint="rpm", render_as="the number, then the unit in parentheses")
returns 4500 (rpm)
